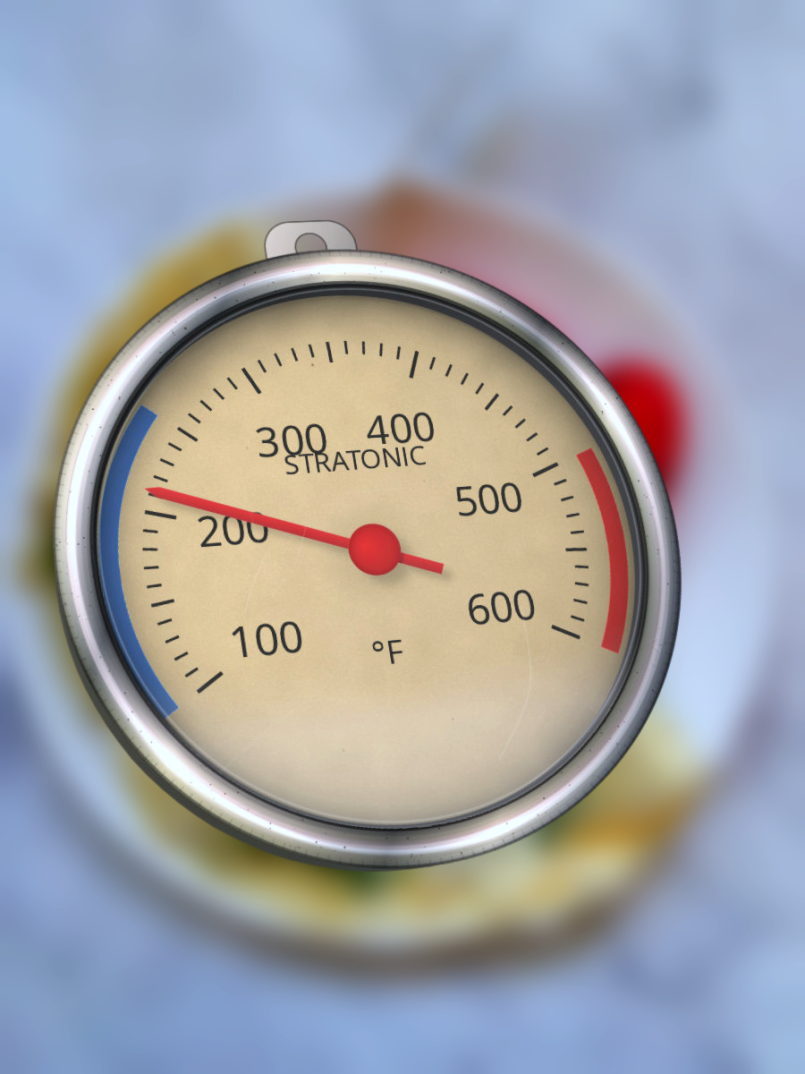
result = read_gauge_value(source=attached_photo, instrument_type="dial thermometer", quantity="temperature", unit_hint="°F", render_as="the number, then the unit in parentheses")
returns 210 (°F)
